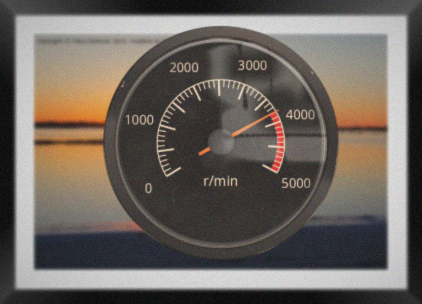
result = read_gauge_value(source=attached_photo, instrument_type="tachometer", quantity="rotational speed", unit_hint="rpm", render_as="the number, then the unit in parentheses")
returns 3800 (rpm)
